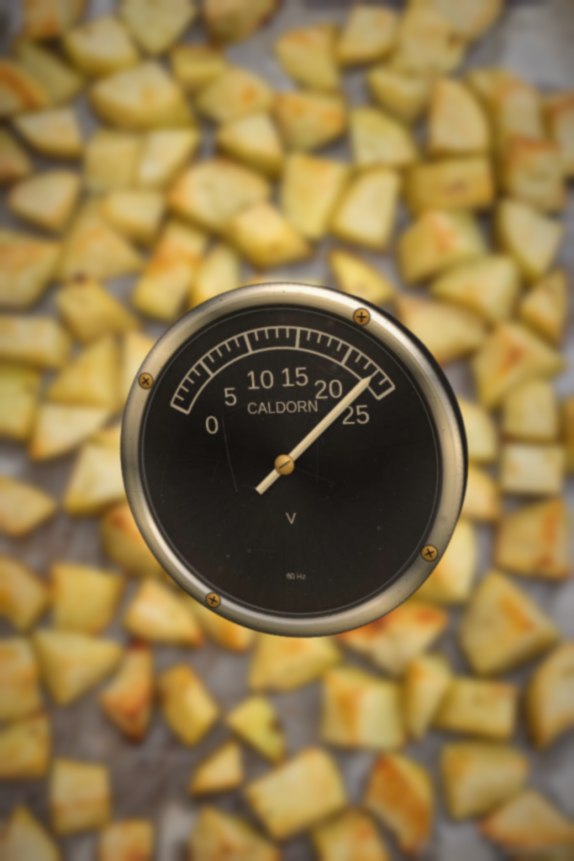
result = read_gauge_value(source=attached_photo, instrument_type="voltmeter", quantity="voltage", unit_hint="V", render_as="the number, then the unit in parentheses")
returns 23 (V)
